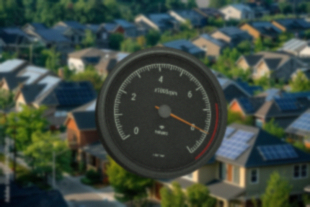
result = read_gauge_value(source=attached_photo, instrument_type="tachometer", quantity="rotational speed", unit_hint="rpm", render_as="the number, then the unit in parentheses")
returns 8000 (rpm)
